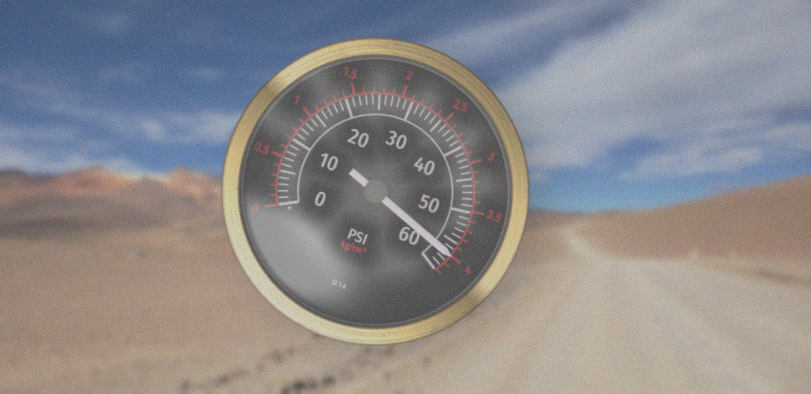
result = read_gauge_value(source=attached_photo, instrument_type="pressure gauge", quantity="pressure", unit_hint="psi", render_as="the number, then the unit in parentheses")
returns 57 (psi)
